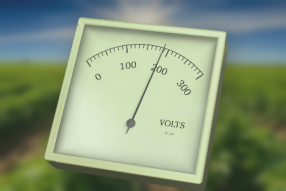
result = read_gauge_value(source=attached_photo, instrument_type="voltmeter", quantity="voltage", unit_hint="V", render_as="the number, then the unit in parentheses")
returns 190 (V)
